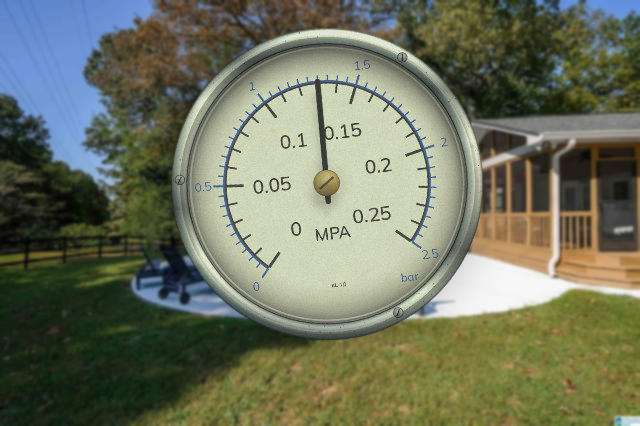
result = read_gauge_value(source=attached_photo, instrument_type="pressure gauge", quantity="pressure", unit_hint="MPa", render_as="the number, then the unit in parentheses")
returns 0.13 (MPa)
